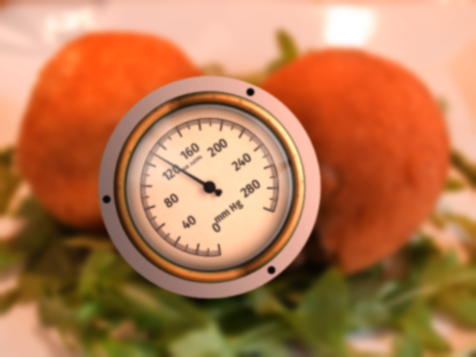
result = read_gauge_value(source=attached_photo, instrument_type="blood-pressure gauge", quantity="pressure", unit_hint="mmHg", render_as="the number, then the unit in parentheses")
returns 130 (mmHg)
